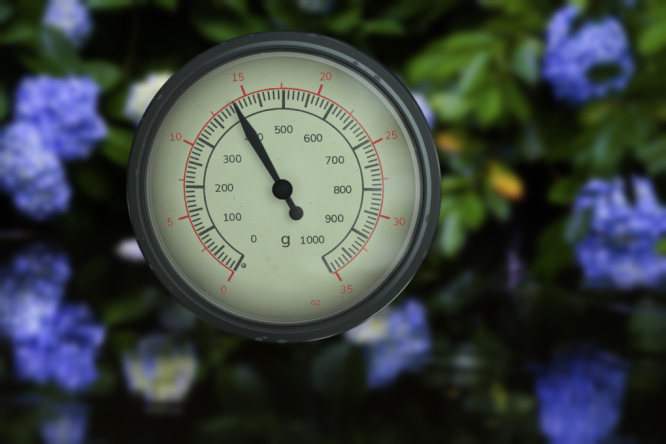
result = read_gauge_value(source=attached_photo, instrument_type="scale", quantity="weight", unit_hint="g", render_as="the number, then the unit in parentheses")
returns 400 (g)
